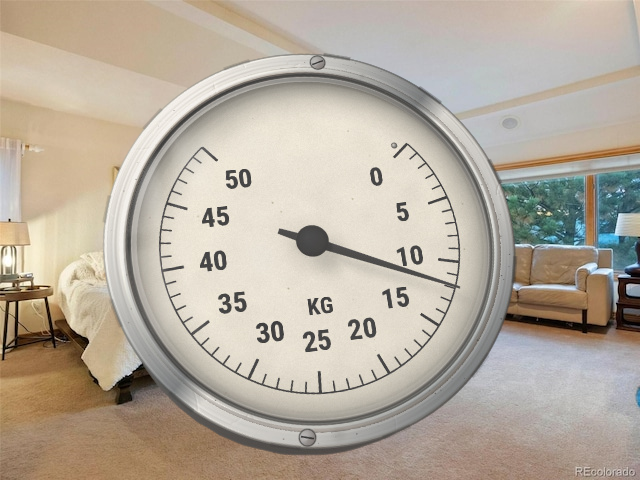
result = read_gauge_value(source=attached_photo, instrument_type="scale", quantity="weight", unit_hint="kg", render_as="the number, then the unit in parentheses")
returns 12 (kg)
